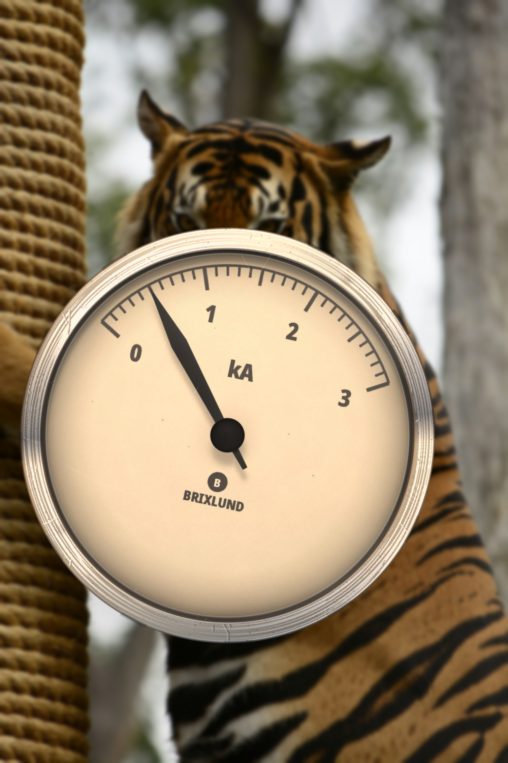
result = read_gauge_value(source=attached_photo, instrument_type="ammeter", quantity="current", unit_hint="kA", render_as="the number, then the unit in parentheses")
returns 0.5 (kA)
